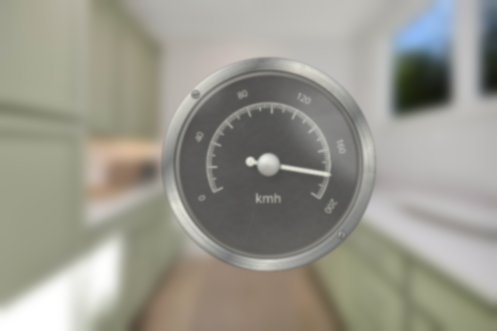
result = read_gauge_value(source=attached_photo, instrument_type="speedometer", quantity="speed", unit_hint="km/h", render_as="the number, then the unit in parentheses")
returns 180 (km/h)
